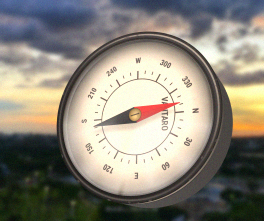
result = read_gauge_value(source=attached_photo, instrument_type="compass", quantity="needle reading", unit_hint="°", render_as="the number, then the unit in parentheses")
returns 350 (°)
